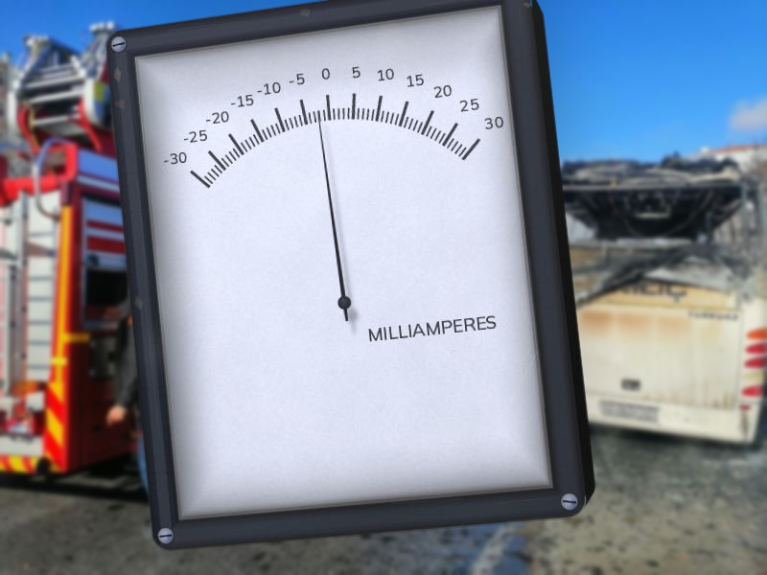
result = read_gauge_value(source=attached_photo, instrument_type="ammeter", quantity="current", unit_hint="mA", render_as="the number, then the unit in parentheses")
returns -2 (mA)
